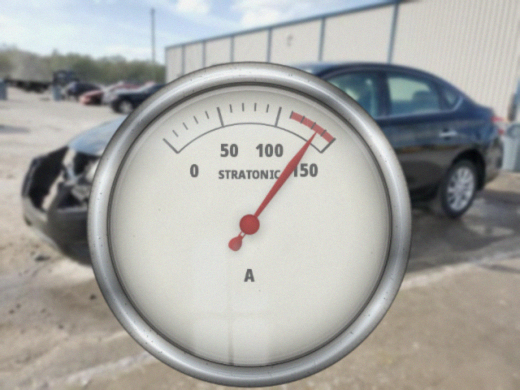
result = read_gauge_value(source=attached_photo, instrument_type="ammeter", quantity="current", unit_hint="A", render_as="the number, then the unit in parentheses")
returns 135 (A)
